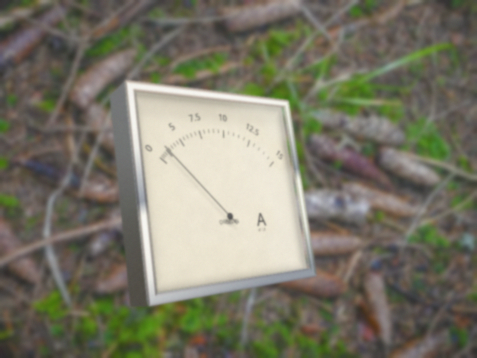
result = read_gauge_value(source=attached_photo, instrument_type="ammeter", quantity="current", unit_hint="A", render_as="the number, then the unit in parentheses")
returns 2.5 (A)
